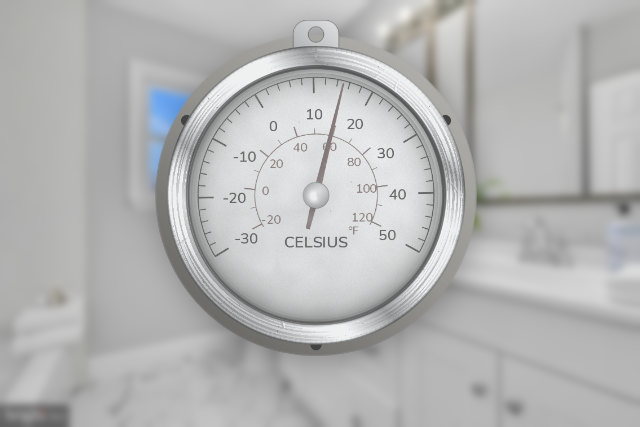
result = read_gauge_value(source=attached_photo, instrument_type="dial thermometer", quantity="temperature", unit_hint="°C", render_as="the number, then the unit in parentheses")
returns 15 (°C)
